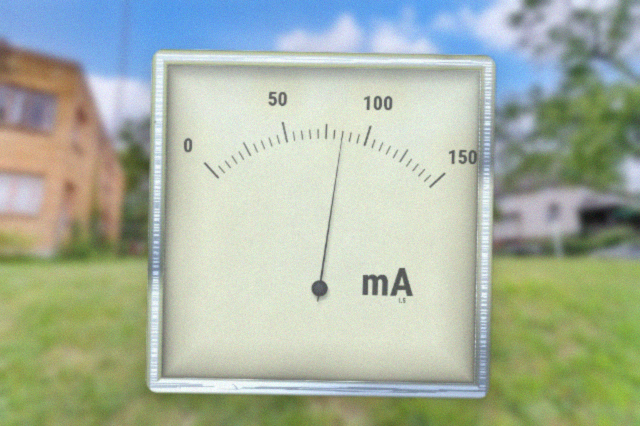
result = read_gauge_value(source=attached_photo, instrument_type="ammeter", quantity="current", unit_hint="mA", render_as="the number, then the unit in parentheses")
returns 85 (mA)
